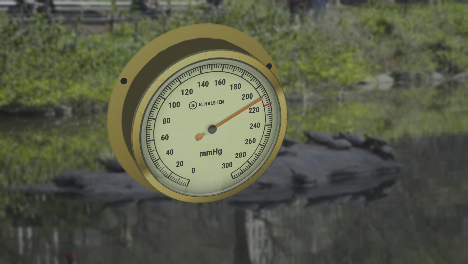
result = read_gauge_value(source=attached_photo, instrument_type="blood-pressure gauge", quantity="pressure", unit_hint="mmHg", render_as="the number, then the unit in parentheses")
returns 210 (mmHg)
